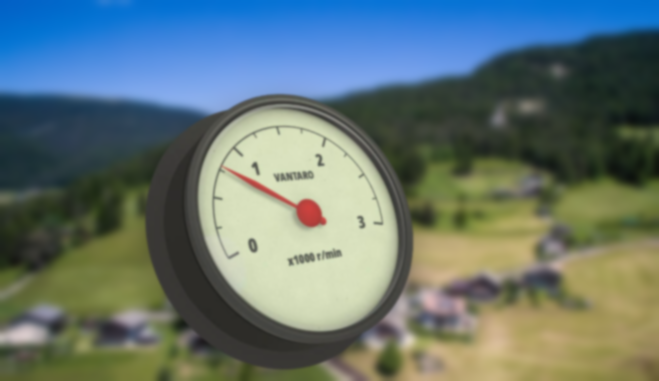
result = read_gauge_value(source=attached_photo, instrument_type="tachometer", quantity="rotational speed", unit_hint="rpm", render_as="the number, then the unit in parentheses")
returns 750 (rpm)
